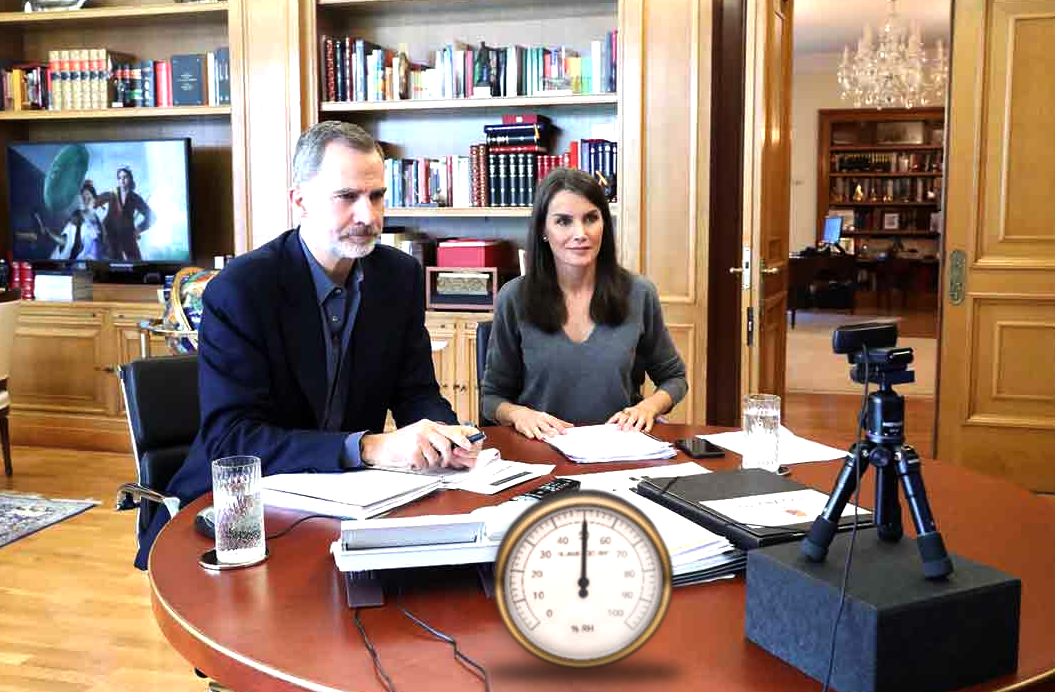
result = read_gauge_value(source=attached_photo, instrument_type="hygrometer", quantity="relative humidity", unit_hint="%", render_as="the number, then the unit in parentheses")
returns 50 (%)
